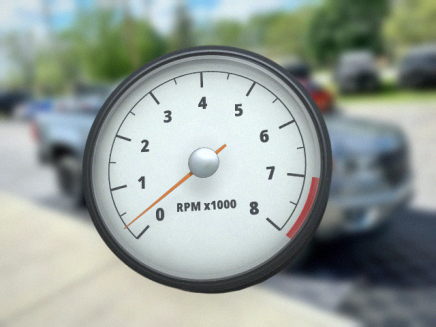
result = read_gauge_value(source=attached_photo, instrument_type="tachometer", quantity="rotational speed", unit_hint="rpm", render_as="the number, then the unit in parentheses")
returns 250 (rpm)
